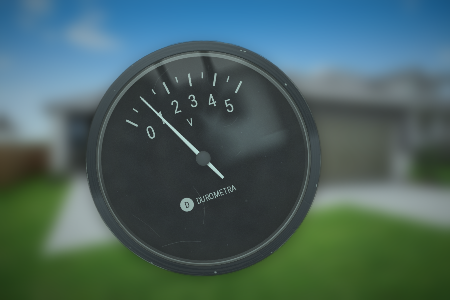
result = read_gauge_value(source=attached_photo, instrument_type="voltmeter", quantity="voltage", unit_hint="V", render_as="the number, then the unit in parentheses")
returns 1 (V)
